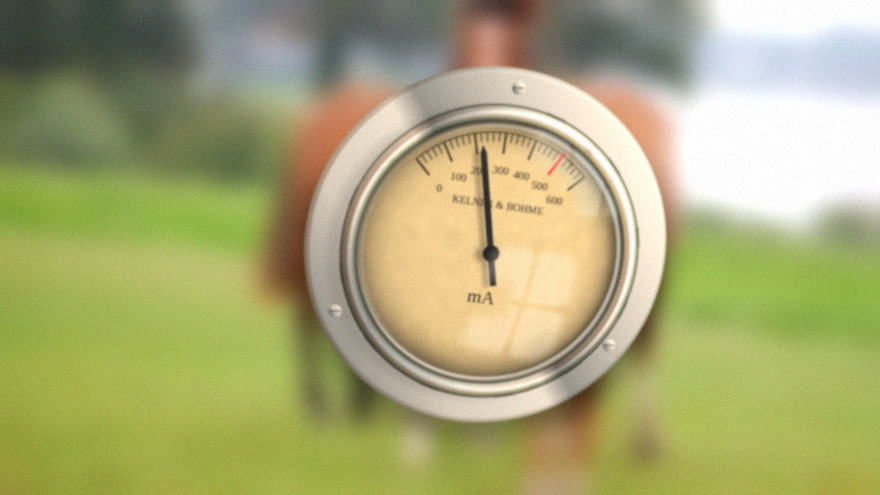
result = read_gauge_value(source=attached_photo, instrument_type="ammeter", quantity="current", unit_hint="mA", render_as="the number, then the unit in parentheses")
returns 220 (mA)
